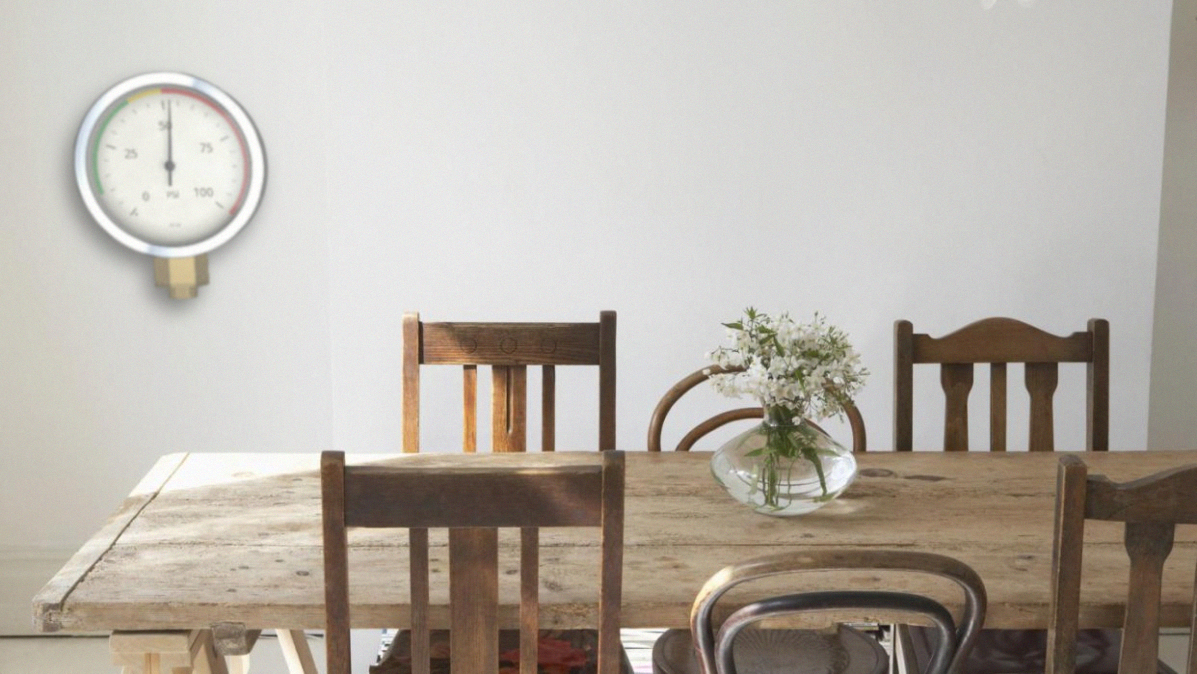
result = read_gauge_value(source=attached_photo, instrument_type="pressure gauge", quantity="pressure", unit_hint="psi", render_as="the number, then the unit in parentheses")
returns 52.5 (psi)
